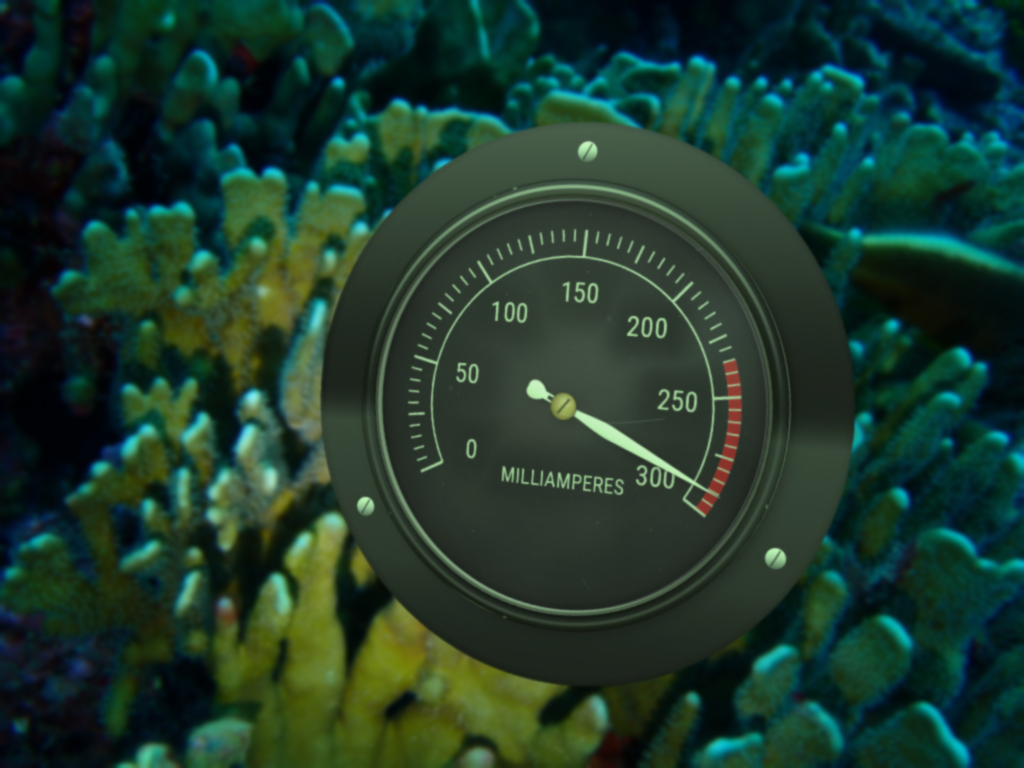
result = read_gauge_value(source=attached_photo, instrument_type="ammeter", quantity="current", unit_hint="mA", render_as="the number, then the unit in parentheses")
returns 290 (mA)
